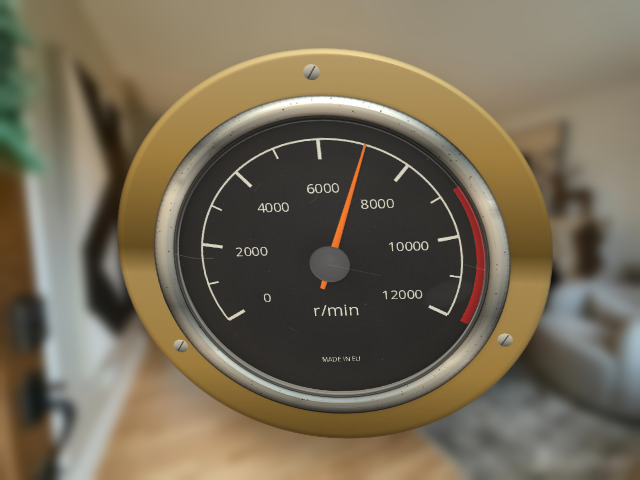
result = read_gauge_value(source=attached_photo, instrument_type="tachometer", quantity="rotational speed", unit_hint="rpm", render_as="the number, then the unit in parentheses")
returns 7000 (rpm)
